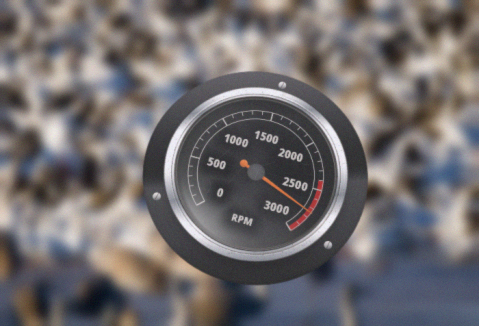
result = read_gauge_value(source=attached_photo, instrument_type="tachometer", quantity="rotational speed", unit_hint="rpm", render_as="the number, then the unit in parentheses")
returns 2750 (rpm)
